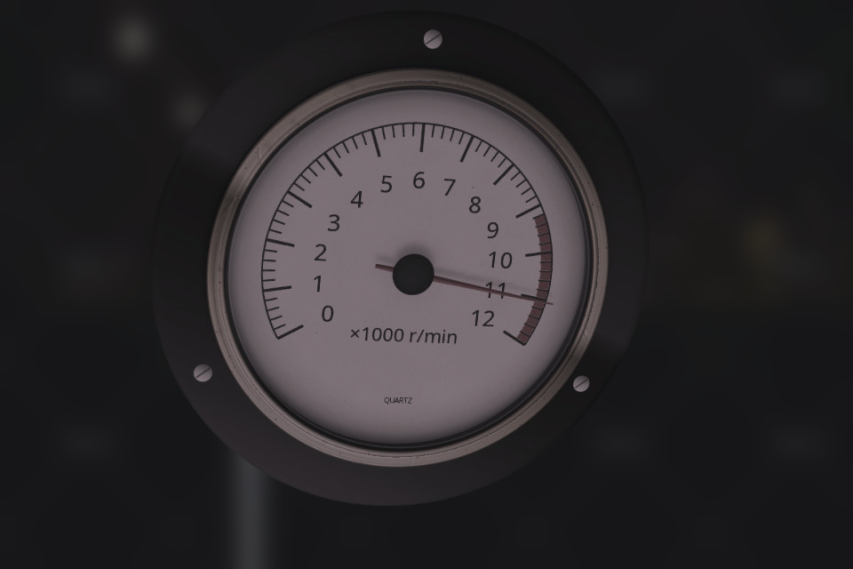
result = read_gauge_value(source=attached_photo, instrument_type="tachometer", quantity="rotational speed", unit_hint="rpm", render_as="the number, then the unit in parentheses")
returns 11000 (rpm)
